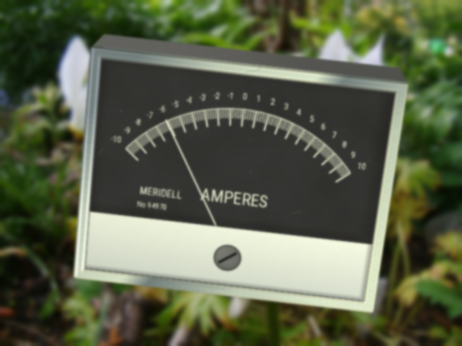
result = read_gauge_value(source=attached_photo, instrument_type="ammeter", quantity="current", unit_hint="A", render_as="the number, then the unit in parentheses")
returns -6 (A)
